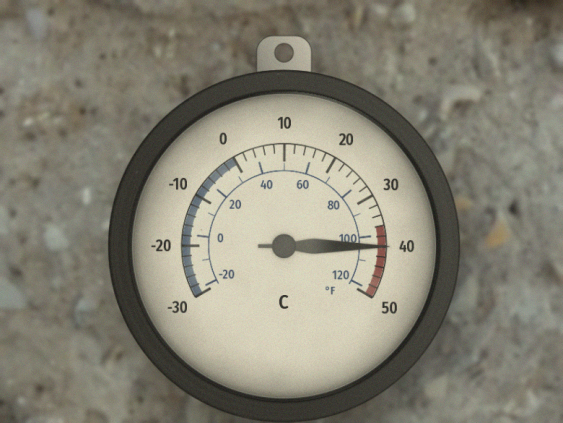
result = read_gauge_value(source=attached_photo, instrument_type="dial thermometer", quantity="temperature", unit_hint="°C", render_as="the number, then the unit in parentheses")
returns 40 (°C)
